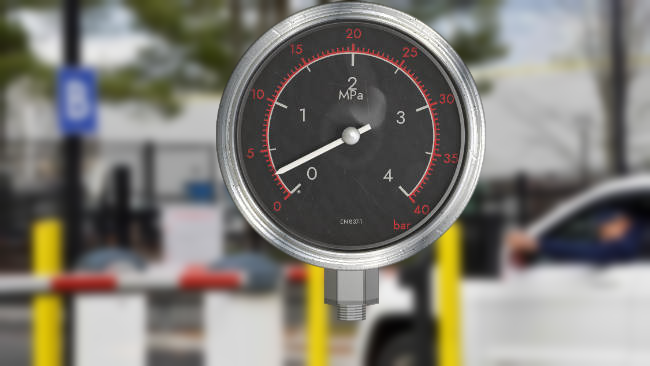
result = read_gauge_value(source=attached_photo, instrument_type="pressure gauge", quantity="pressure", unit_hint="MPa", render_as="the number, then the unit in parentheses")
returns 0.25 (MPa)
